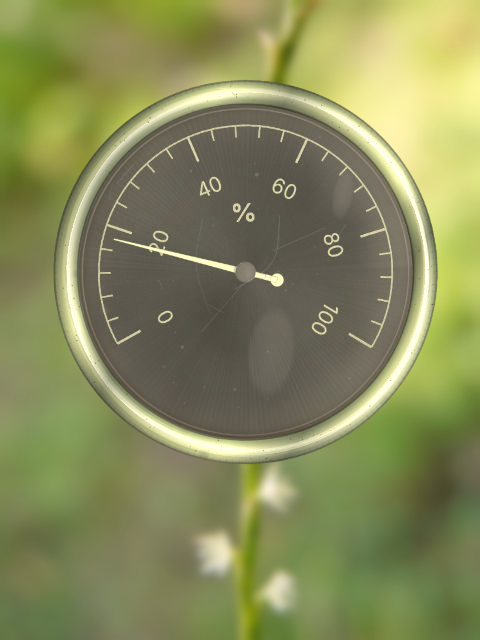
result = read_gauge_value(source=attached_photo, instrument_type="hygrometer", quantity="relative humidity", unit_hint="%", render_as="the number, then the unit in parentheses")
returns 18 (%)
